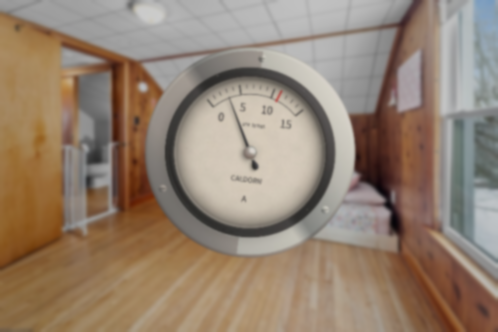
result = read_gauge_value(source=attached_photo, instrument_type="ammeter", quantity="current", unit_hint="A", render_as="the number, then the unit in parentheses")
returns 3 (A)
